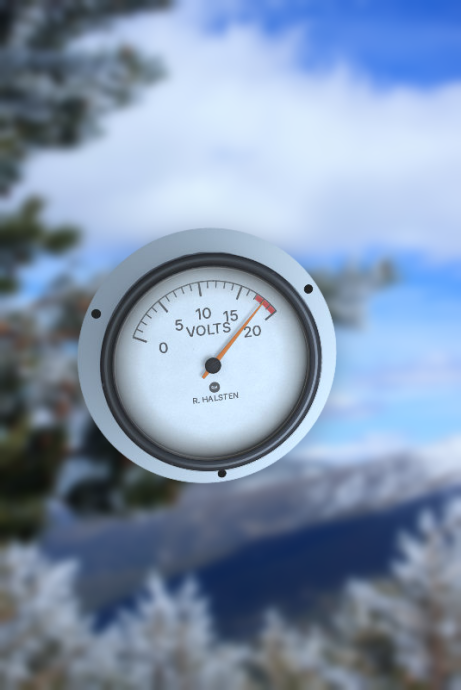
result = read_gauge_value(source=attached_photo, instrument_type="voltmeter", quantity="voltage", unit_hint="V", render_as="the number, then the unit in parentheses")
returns 18 (V)
